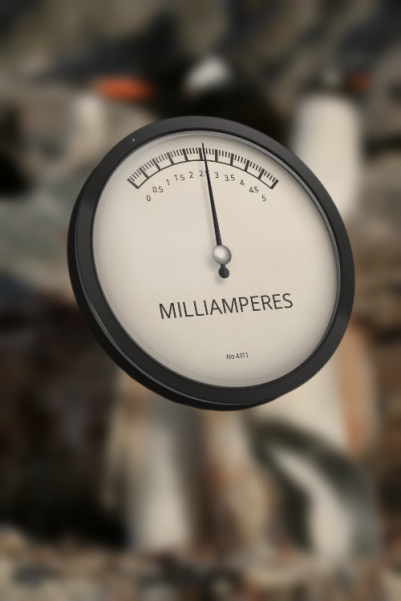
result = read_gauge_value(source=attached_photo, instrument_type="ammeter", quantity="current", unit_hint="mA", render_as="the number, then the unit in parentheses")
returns 2.5 (mA)
